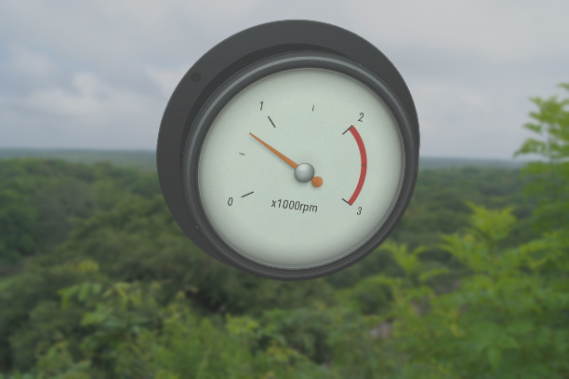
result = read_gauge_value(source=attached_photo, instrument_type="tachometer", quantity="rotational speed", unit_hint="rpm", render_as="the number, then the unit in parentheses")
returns 750 (rpm)
